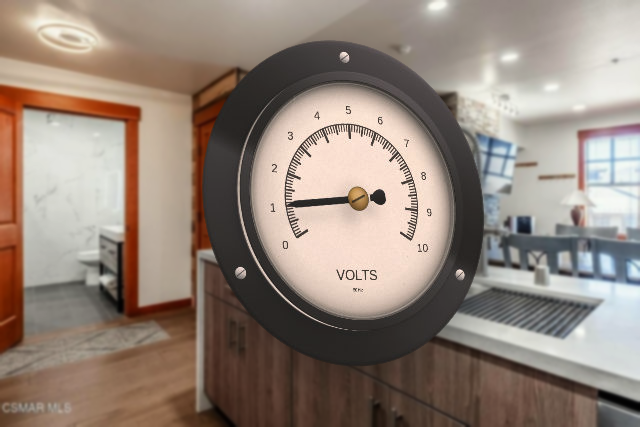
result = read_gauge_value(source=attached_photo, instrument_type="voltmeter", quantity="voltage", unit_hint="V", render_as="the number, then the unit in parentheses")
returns 1 (V)
